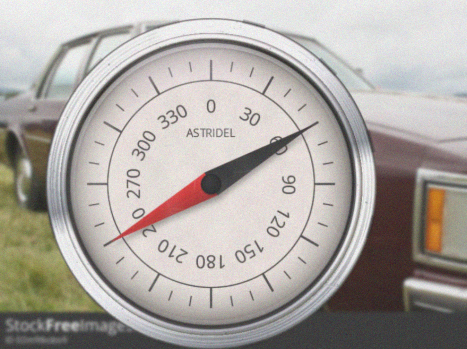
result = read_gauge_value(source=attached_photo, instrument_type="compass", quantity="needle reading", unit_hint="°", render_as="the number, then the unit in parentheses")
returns 240 (°)
